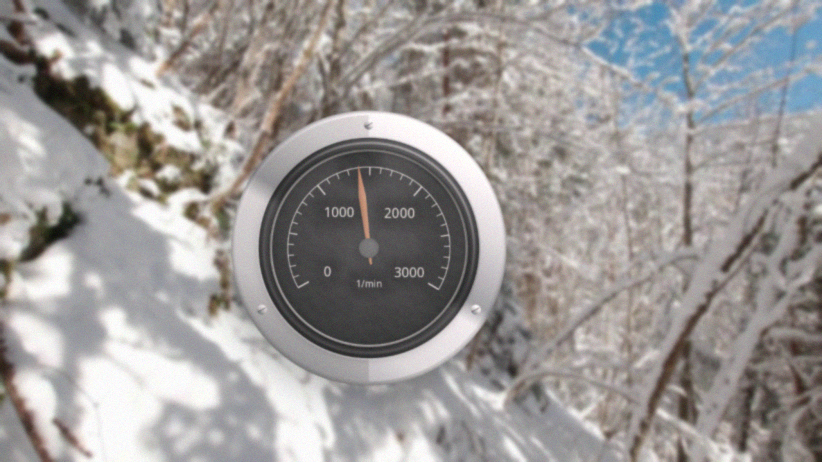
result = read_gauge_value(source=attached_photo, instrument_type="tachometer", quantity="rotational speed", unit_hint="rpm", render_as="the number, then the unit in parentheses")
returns 1400 (rpm)
